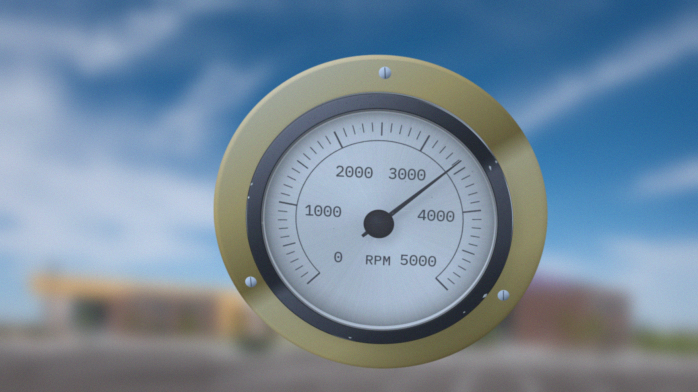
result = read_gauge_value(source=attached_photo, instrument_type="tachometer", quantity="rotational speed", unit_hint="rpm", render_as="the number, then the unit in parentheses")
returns 3400 (rpm)
